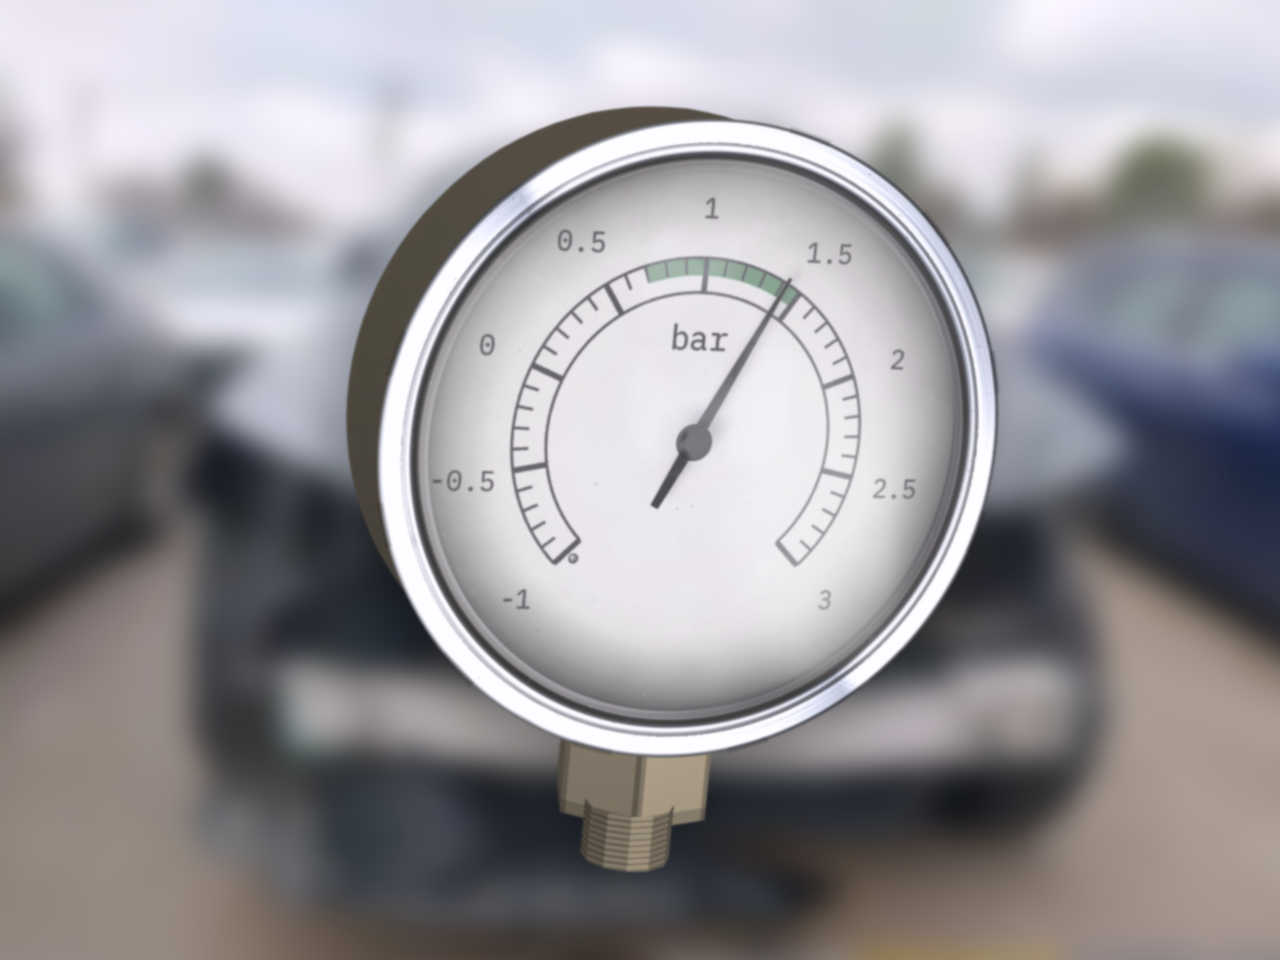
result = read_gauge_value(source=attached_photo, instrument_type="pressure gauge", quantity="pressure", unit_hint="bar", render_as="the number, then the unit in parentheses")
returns 1.4 (bar)
